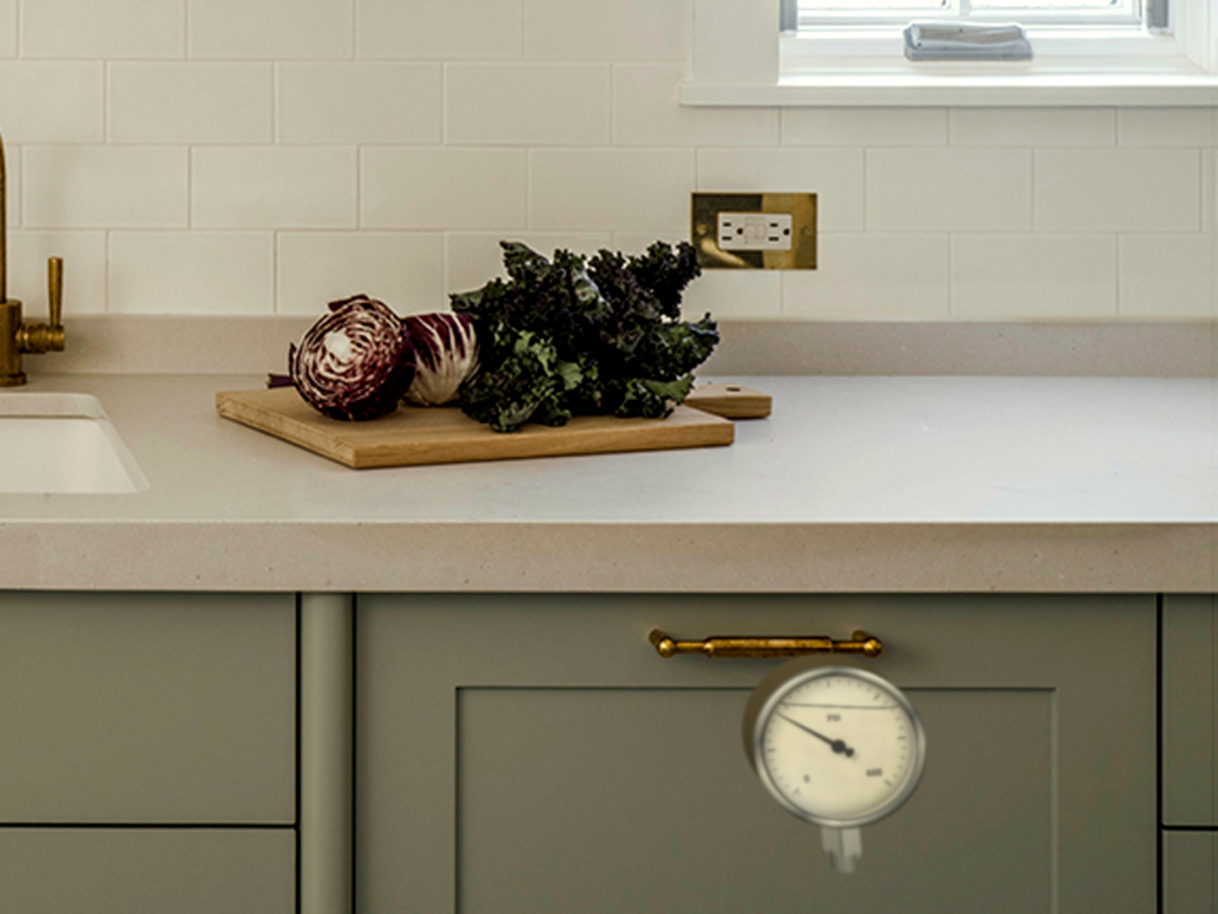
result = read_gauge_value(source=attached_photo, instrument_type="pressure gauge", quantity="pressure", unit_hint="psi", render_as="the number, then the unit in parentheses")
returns 180 (psi)
